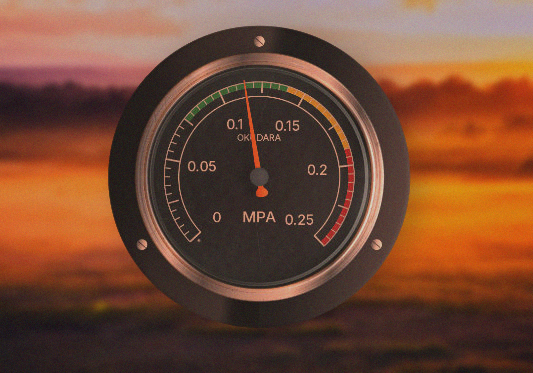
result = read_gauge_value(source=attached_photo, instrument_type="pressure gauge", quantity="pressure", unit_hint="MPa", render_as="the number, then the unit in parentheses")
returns 0.115 (MPa)
